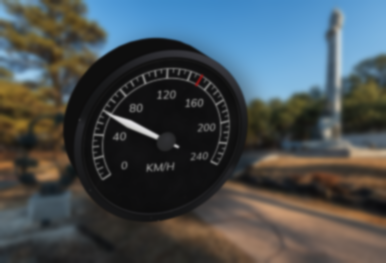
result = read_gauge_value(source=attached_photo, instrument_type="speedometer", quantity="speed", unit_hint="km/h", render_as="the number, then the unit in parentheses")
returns 60 (km/h)
